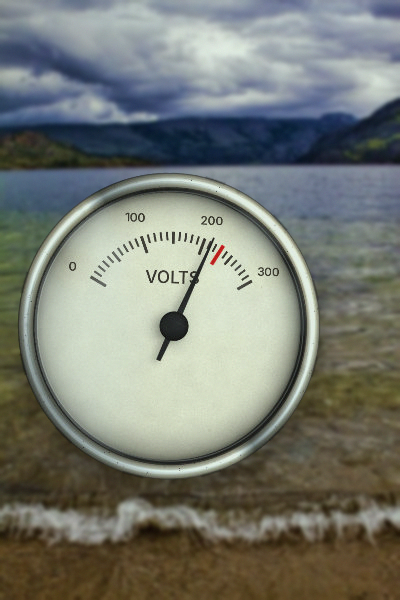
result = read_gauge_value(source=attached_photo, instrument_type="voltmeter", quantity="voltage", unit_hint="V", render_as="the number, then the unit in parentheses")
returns 210 (V)
